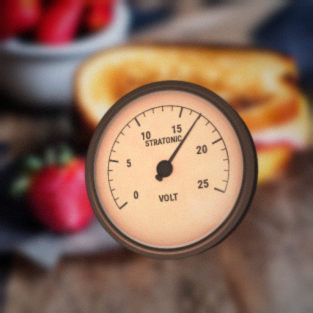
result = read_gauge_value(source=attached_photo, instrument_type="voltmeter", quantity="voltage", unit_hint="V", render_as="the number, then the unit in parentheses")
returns 17 (V)
